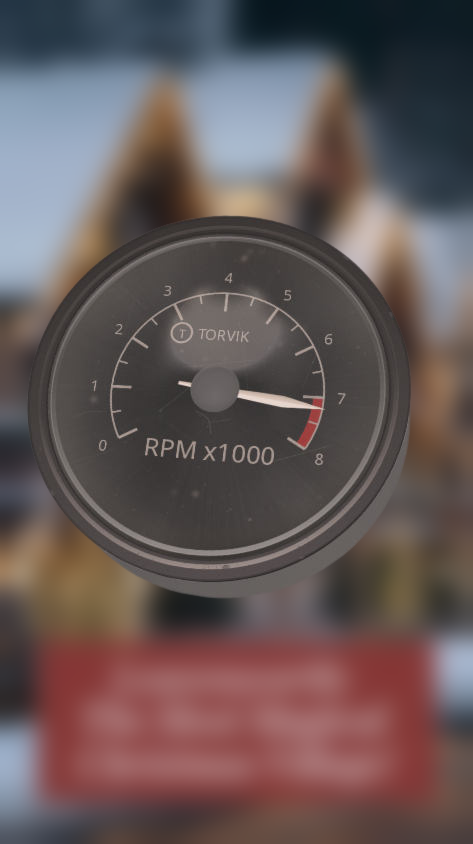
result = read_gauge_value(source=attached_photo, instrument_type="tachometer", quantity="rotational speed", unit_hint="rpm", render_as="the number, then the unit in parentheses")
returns 7250 (rpm)
